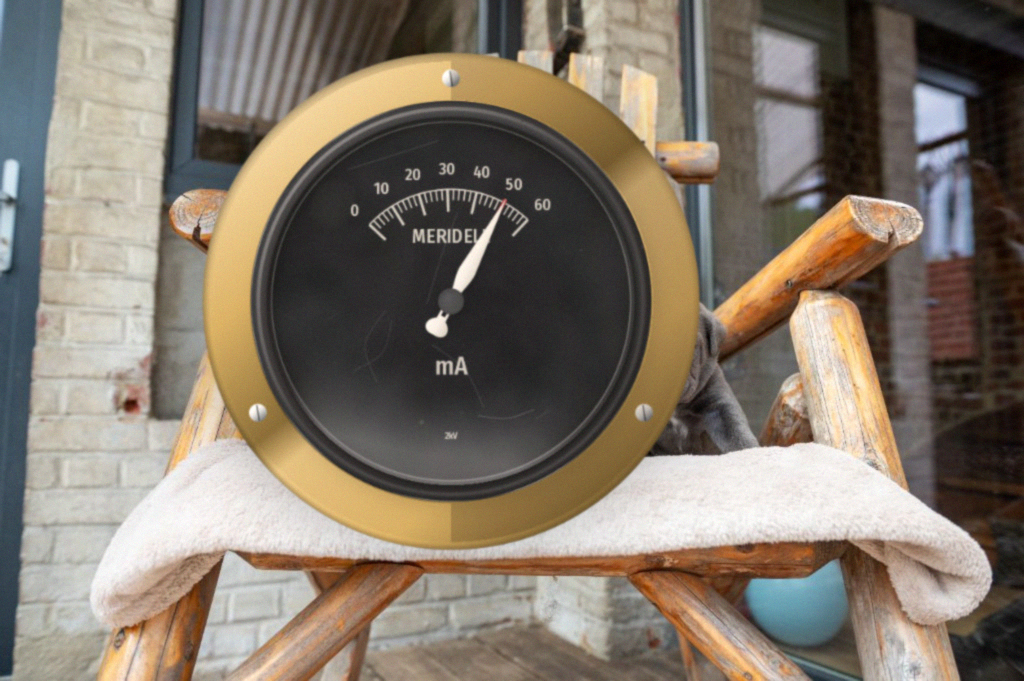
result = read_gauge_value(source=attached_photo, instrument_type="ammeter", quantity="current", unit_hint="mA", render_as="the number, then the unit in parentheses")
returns 50 (mA)
